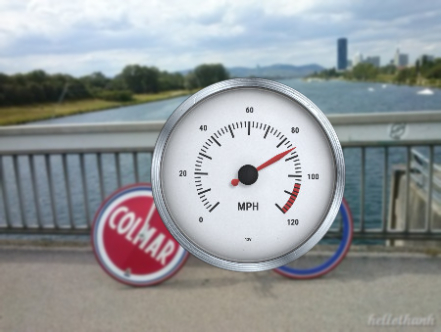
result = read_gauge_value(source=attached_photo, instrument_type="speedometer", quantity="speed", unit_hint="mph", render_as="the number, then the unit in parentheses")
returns 86 (mph)
